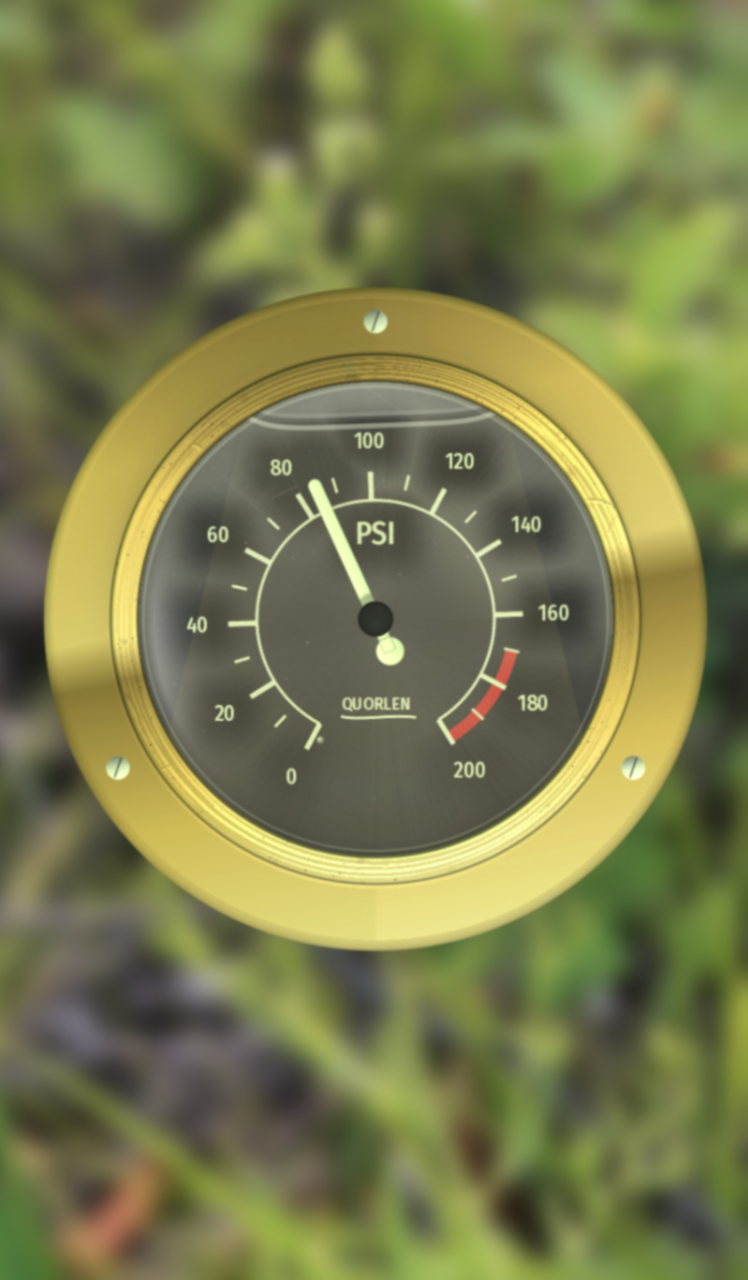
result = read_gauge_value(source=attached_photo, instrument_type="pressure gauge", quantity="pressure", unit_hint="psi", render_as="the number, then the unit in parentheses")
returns 85 (psi)
